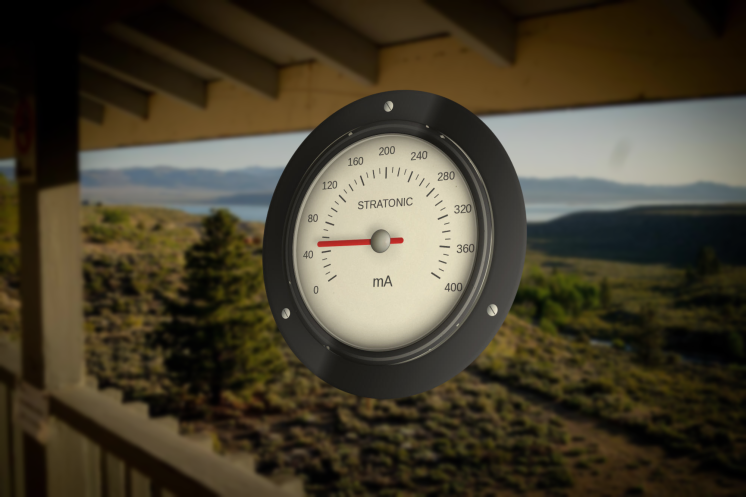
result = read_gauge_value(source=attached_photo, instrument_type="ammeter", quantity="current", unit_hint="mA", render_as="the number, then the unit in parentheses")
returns 50 (mA)
